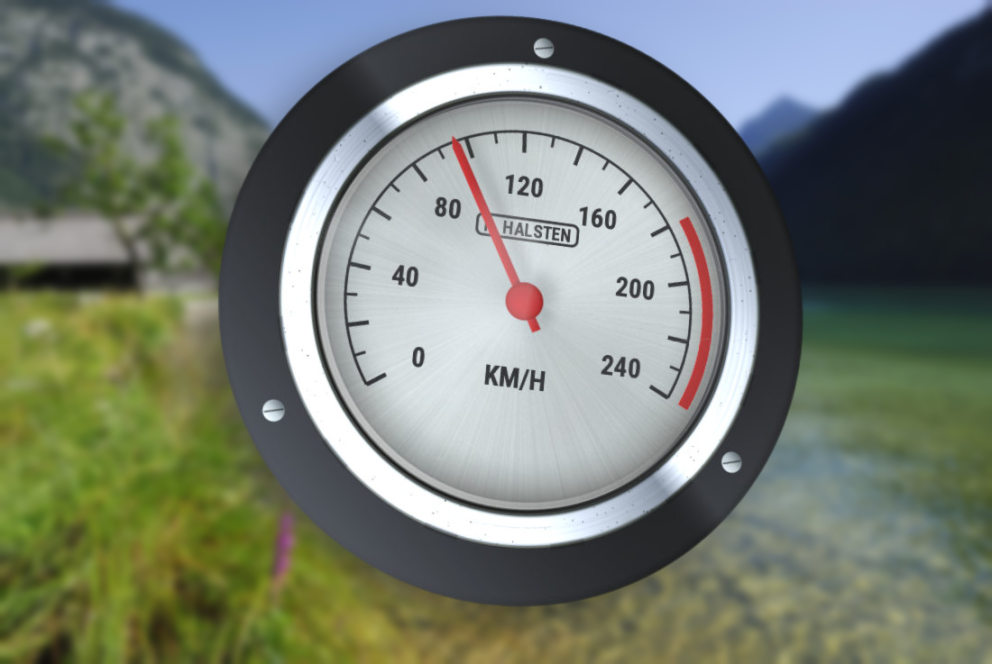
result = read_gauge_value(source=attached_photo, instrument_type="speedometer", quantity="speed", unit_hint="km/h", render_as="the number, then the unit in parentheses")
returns 95 (km/h)
